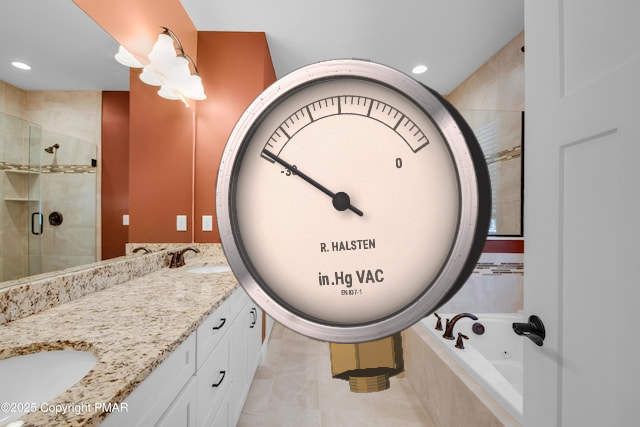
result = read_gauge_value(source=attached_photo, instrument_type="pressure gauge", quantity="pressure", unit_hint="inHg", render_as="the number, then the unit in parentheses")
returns -29 (inHg)
